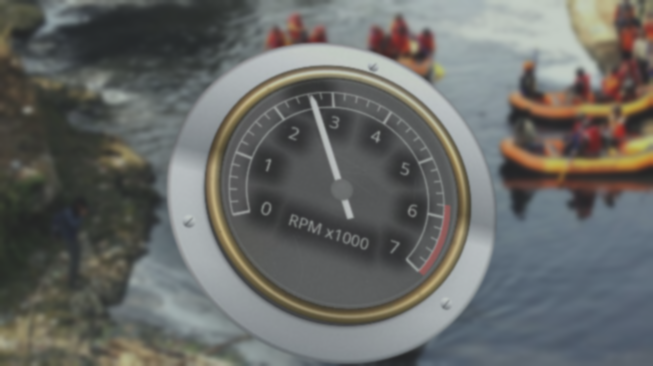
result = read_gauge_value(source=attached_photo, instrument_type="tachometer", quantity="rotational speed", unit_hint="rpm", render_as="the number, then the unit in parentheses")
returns 2600 (rpm)
